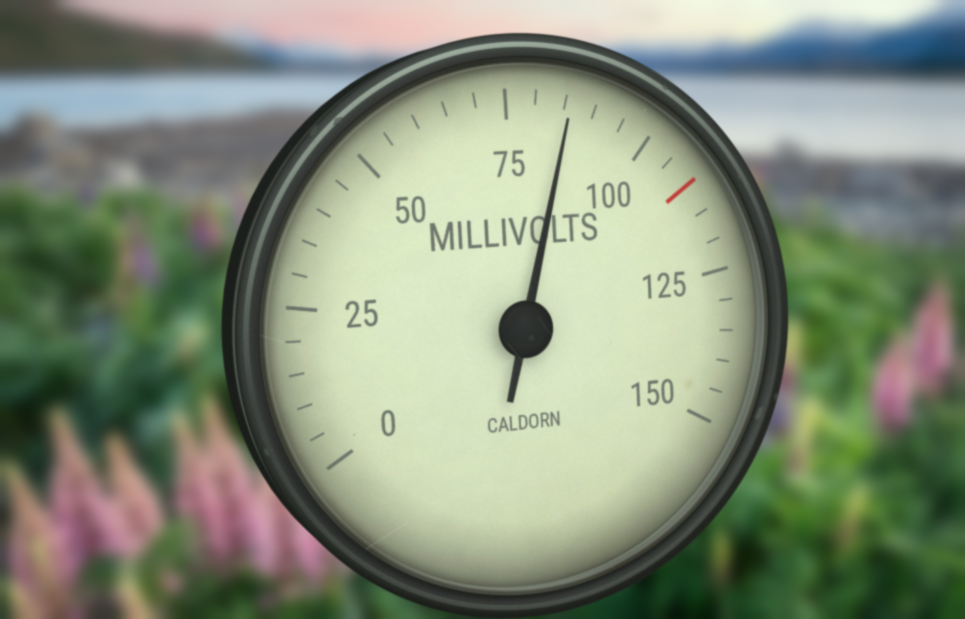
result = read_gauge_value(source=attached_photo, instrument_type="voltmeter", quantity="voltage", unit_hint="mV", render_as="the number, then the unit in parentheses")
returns 85 (mV)
